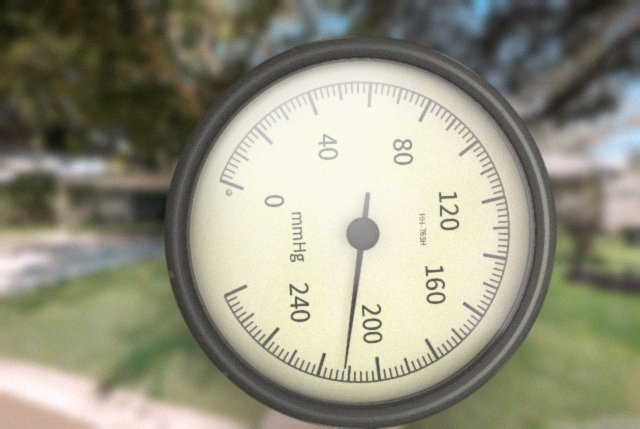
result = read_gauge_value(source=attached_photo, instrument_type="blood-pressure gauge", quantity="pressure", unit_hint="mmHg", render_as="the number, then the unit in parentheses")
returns 212 (mmHg)
